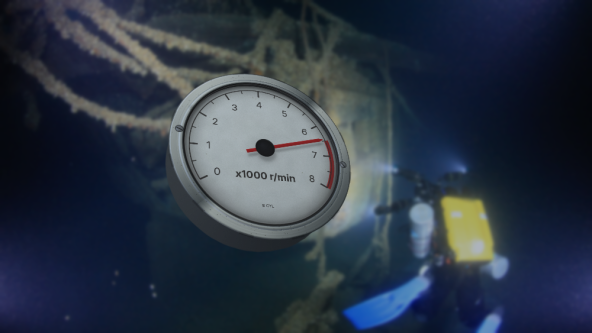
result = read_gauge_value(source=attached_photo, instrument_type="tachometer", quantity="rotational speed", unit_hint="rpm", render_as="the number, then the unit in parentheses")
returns 6500 (rpm)
